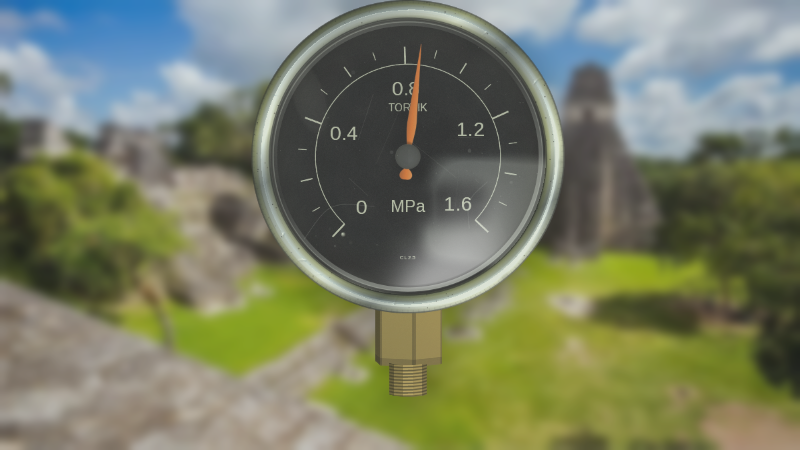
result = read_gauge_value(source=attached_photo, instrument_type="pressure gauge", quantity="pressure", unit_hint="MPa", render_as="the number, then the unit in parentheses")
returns 0.85 (MPa)
